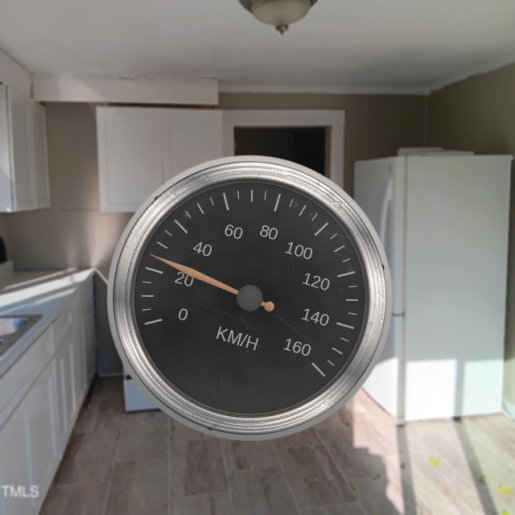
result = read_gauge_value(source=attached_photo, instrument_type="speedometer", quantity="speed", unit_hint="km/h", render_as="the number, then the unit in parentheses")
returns 25 (km/h)
